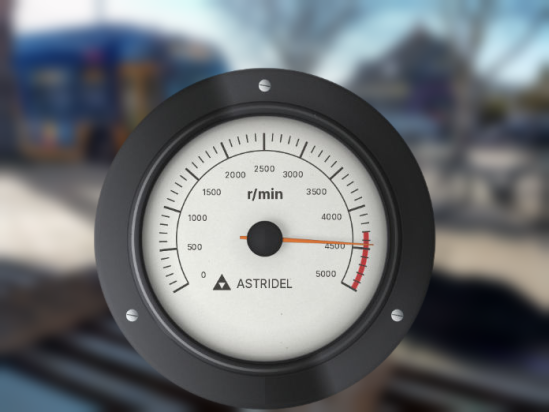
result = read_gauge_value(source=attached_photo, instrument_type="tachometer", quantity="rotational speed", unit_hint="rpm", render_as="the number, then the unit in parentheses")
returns 4450 (rpm)
